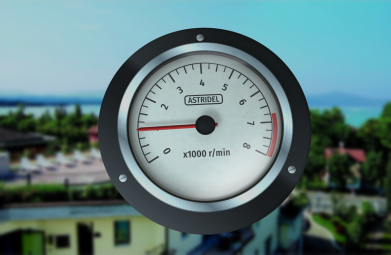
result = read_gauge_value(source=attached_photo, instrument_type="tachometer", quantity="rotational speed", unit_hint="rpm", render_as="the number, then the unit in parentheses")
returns 1000 (rpm)
